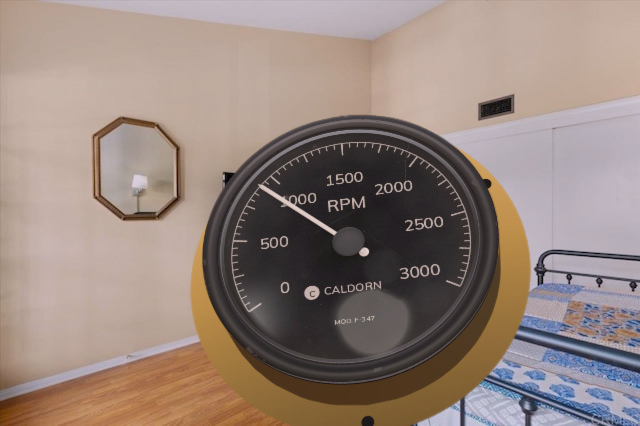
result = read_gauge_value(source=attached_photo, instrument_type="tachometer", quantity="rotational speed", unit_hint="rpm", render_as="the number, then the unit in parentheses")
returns 900 (rpm)
